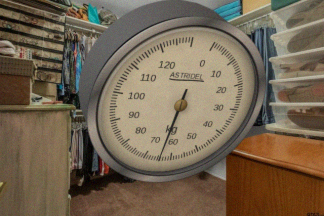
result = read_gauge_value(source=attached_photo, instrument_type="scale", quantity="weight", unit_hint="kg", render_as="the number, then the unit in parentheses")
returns 65 (kg)
